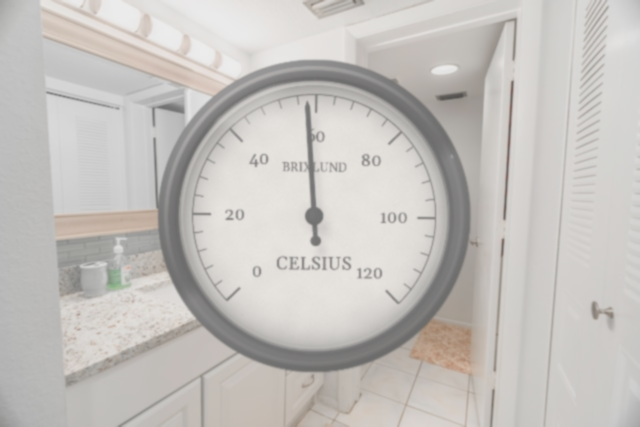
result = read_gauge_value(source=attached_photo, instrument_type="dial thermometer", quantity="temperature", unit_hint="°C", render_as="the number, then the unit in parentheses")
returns 58 (°C)
